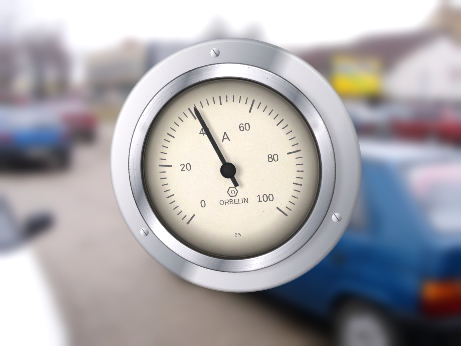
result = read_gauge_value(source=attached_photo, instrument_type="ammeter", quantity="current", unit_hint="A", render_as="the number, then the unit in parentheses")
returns 42 (A)
